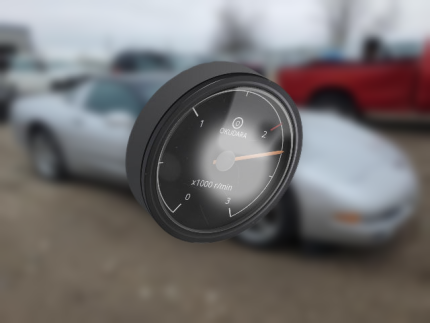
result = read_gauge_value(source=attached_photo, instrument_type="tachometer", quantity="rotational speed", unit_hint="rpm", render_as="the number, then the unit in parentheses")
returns 2250 (rpm)
